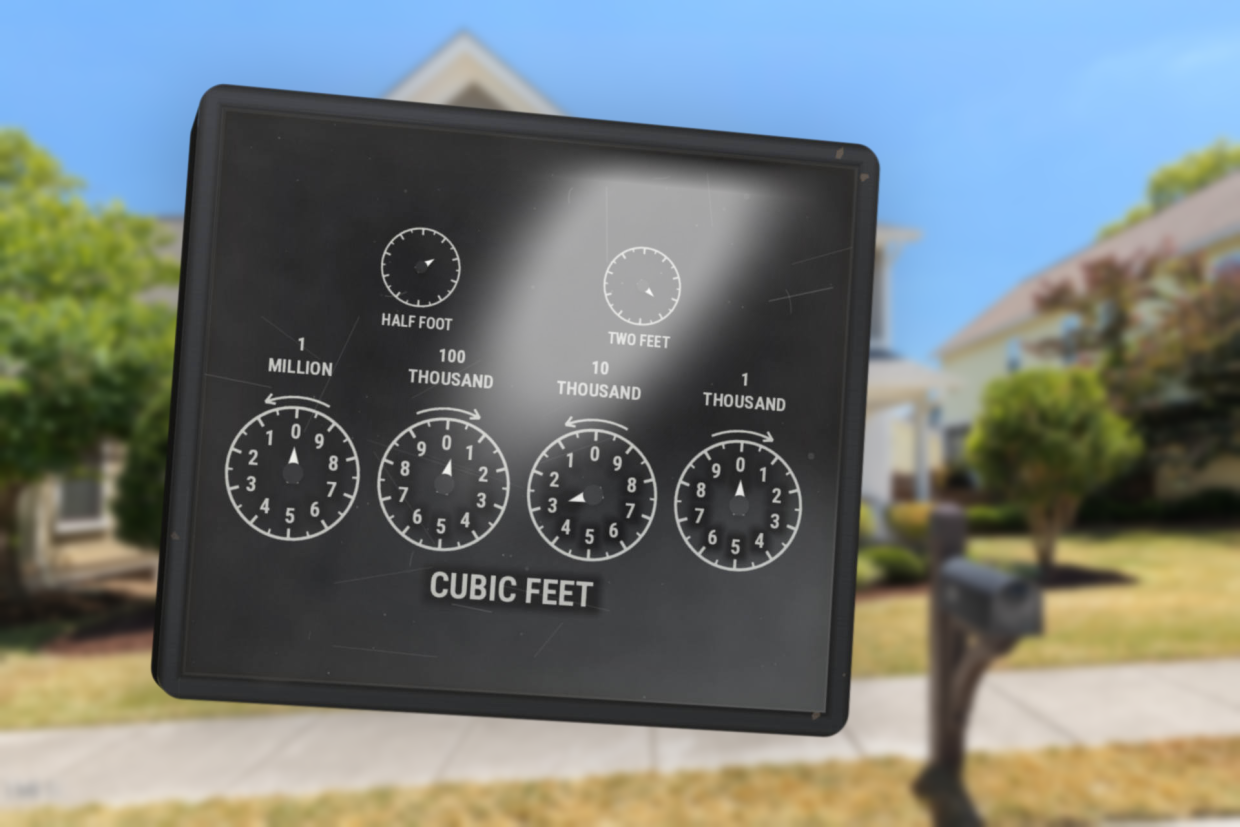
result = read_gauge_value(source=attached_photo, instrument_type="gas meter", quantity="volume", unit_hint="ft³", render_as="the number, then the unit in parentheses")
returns 3000 (ft³)
